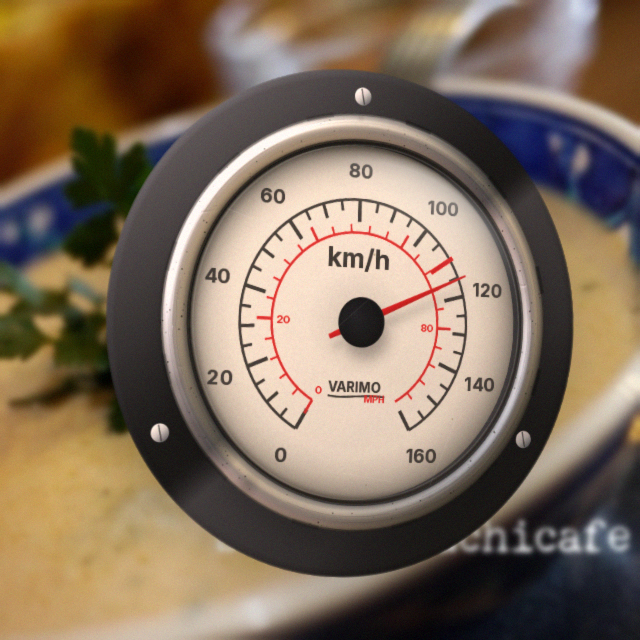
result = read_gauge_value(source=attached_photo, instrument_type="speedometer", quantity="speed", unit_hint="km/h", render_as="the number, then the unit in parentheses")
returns 115 (km/h)
